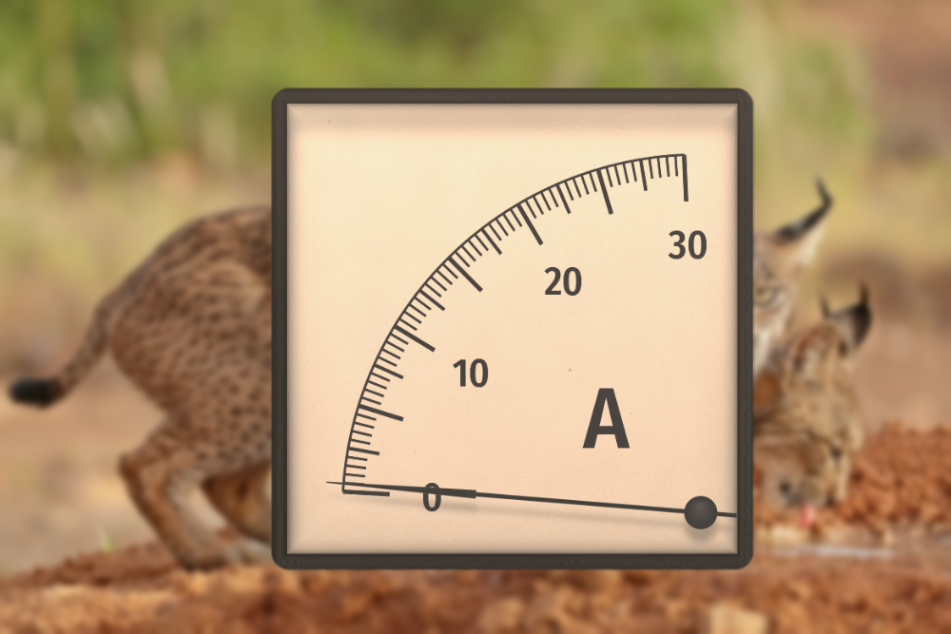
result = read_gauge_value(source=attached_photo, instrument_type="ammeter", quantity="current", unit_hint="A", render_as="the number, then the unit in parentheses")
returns 0.5 (A)
